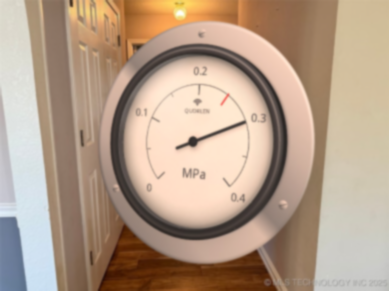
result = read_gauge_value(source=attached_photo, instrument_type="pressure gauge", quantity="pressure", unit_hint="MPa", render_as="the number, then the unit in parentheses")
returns 0.3 (MPa)
